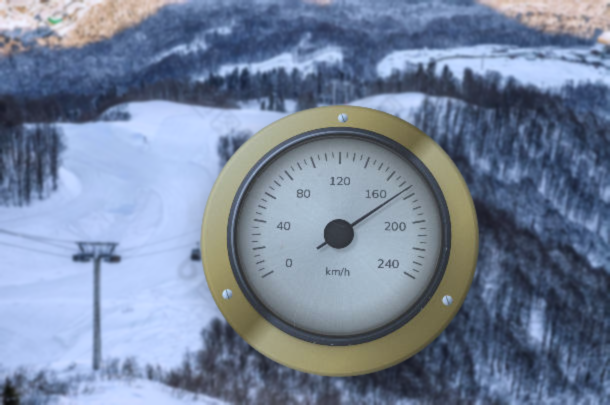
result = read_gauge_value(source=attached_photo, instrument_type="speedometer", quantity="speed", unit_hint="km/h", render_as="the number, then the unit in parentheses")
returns 175 (km/h)
